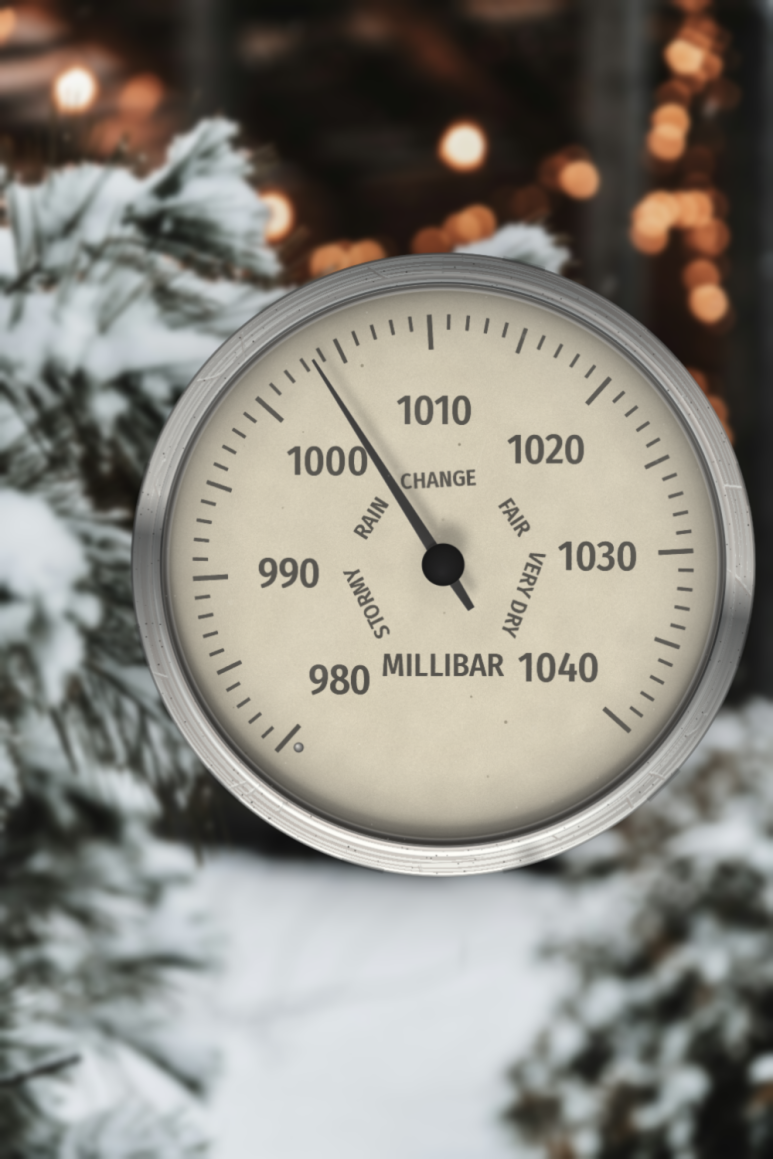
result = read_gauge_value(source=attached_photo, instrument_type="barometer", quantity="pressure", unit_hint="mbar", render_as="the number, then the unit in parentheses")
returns 1003.5 (mbar)
